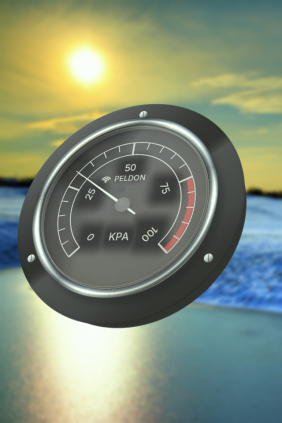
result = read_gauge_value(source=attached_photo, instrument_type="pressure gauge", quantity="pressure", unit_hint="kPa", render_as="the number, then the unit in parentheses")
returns 30 (kPa)
